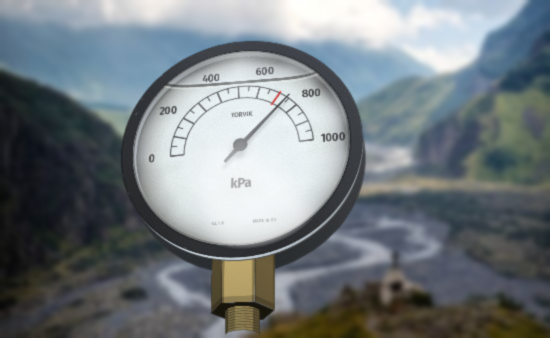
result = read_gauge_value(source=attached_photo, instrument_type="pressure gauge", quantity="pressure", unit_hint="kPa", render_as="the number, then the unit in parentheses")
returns 750 (kPa)
